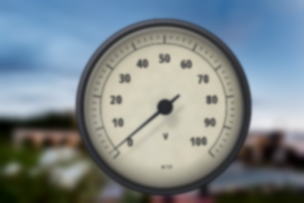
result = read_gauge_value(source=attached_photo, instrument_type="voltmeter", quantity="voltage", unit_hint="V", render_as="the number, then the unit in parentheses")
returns 2 (V)
